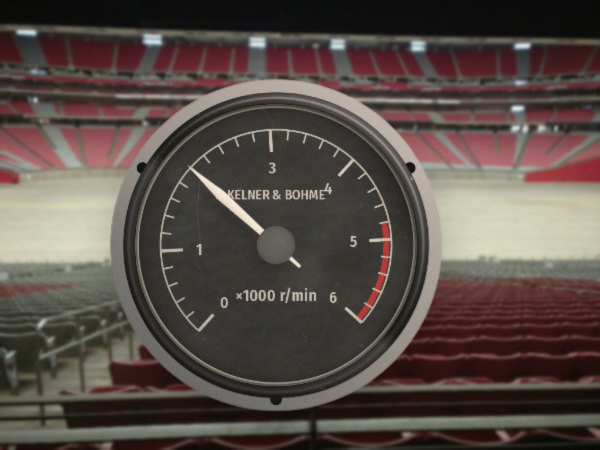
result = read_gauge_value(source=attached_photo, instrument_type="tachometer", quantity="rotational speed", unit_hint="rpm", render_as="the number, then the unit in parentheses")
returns 2000 (rpm)
